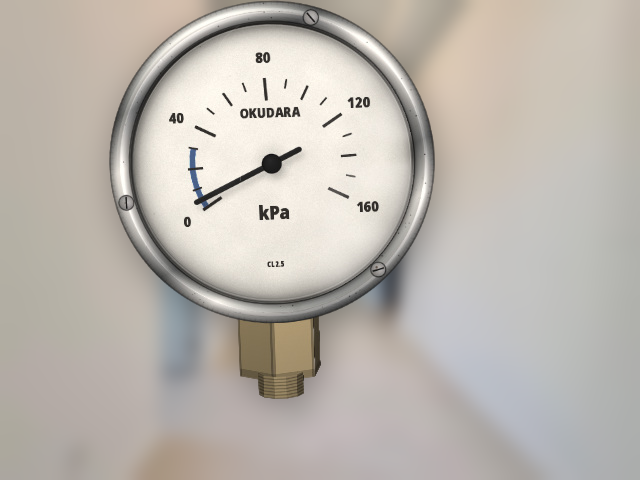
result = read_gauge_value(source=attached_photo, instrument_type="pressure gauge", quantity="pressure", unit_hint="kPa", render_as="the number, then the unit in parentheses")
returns 5 (kPa)
